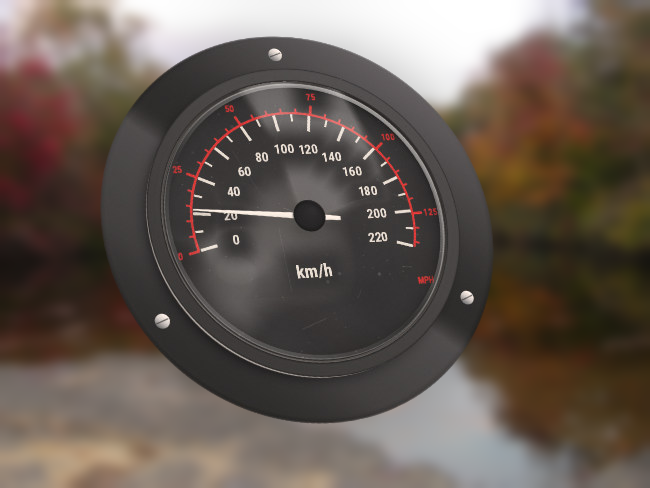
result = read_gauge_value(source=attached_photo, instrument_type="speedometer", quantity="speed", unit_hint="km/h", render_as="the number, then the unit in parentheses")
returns 20 (km/h)
